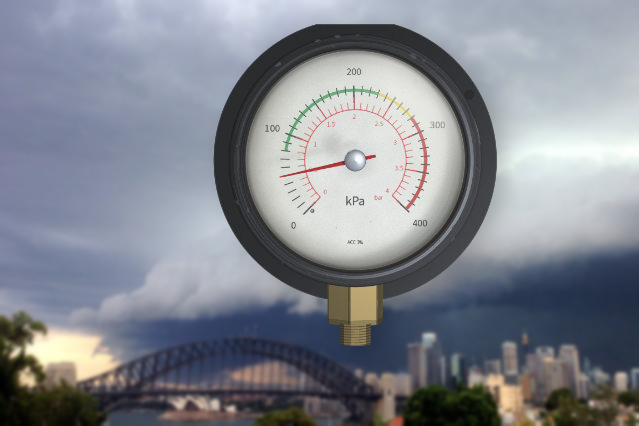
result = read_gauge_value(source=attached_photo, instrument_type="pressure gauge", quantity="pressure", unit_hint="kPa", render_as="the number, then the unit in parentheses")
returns 50 (kPa)
